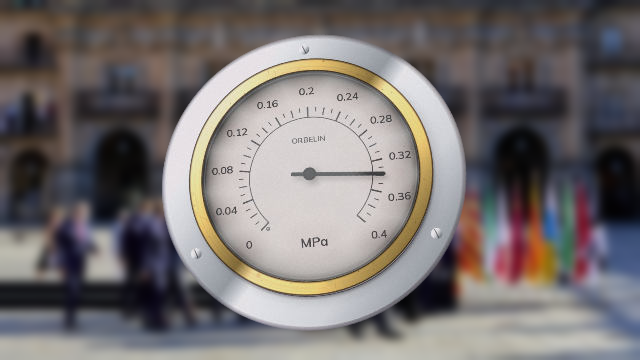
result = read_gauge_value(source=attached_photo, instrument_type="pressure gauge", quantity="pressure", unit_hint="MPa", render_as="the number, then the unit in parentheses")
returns 0.34 (MPa)
